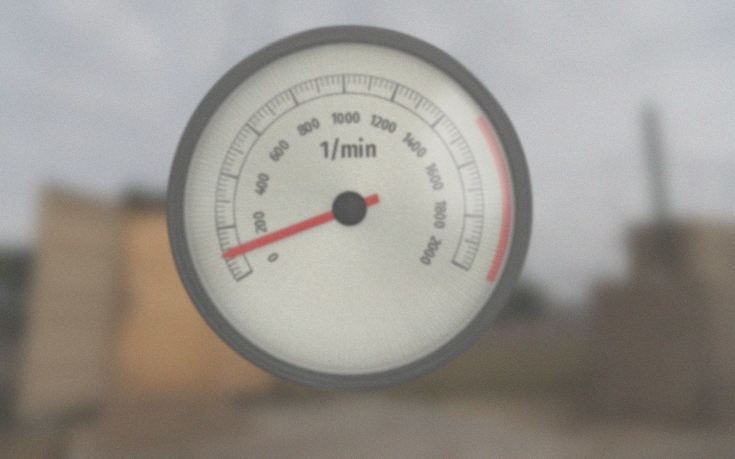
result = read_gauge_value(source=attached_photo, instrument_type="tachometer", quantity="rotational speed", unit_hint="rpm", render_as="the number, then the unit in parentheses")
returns 100 (rpm)
